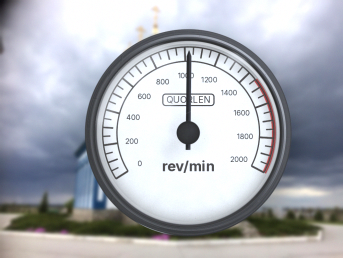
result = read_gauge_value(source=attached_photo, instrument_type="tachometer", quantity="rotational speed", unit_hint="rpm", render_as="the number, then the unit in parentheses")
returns 1025 (rpm)
